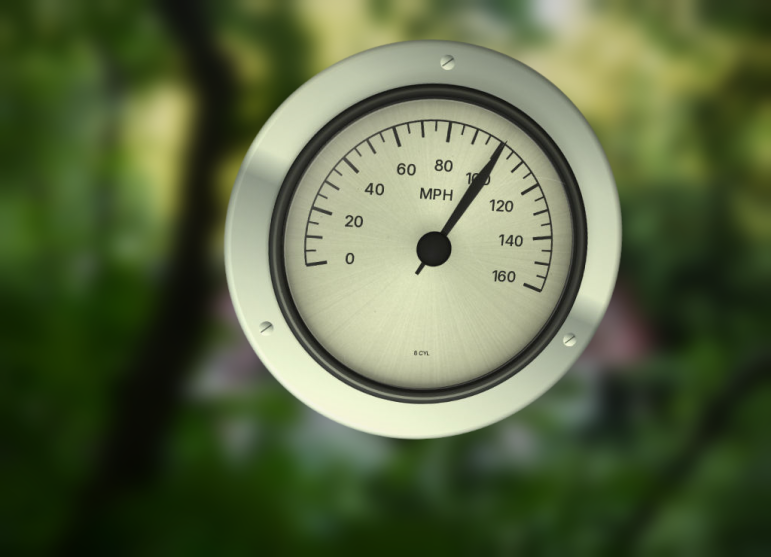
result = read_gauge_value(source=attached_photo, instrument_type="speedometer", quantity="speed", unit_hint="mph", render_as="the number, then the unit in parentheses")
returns 100 (mph)
